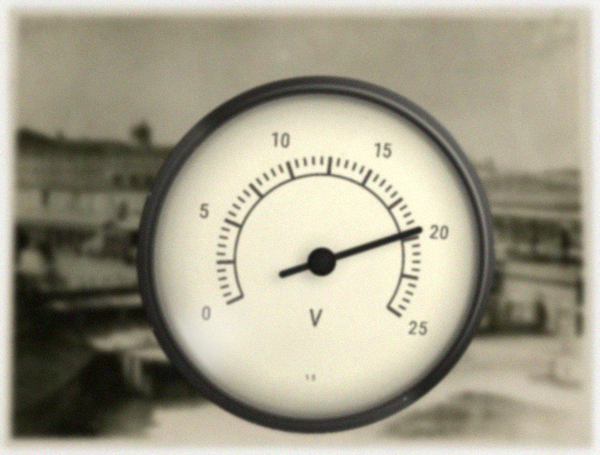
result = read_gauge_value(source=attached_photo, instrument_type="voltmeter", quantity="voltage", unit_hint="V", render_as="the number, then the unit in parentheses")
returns 19.5 (V)
